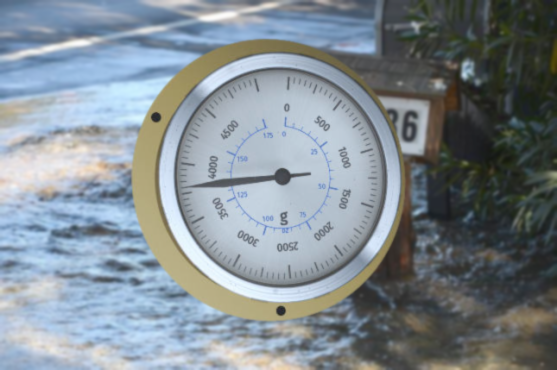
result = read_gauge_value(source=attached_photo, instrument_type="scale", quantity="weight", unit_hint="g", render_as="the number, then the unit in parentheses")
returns 3800 (g)
